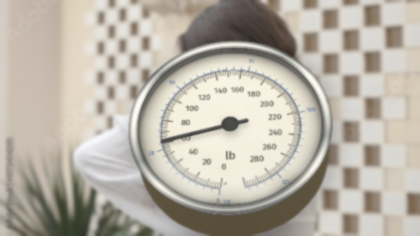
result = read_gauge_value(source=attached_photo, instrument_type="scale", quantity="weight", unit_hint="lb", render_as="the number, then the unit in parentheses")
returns 60 (lb)
